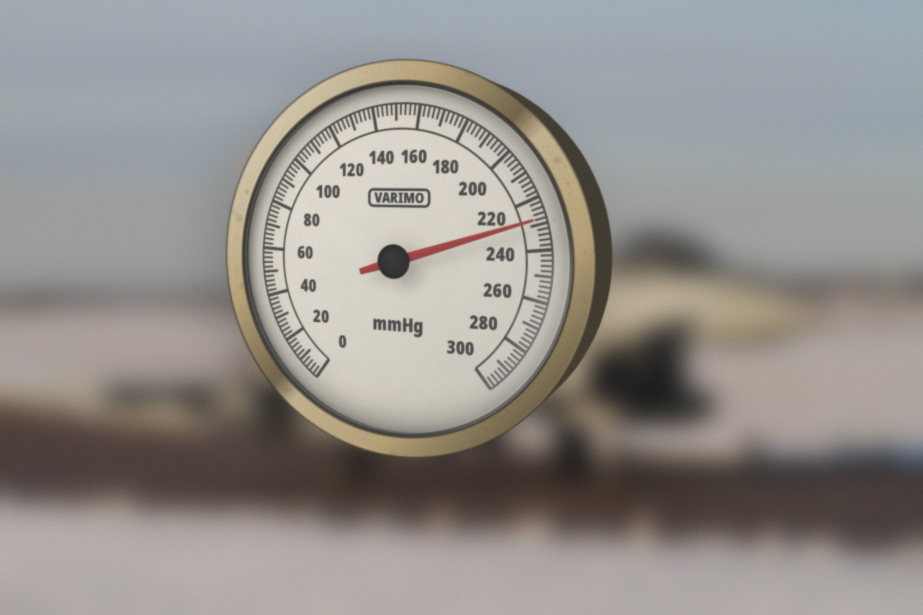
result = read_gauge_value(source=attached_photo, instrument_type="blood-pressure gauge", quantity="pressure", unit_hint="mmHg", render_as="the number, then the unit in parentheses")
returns 228 (mmHg)
